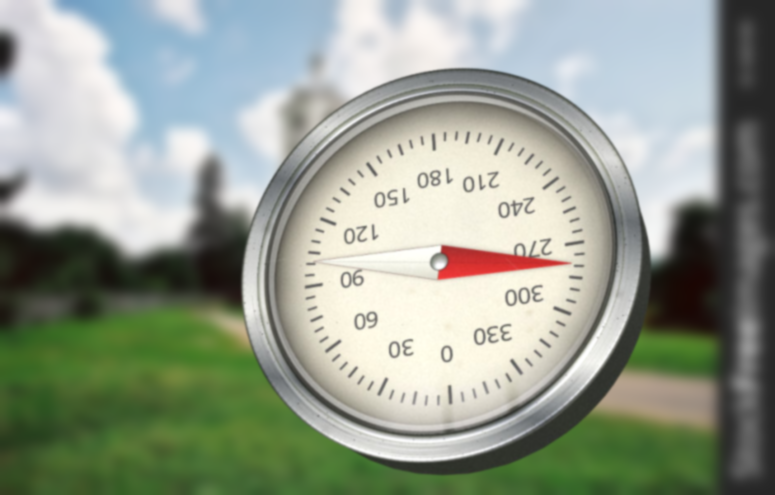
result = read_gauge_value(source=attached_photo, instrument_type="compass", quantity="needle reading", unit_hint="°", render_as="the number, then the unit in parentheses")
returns 280 (°)
